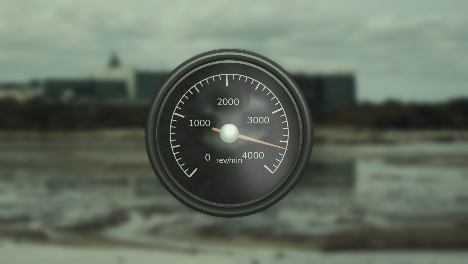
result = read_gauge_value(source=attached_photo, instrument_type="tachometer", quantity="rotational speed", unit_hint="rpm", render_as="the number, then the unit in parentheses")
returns 3600 (rpm)
